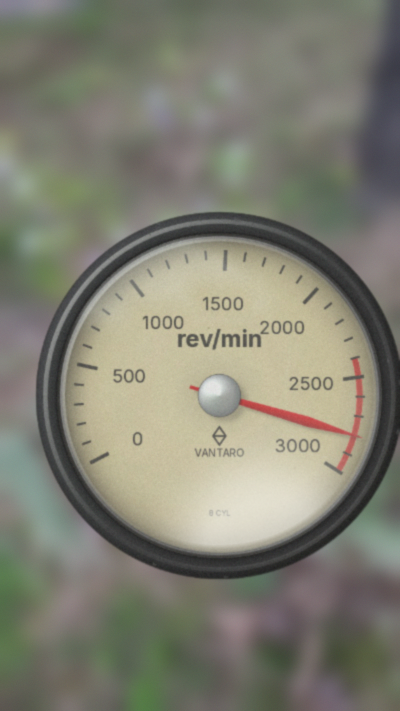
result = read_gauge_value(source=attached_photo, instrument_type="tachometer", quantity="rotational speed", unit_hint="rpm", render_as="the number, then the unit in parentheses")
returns 2800 (rpm)
